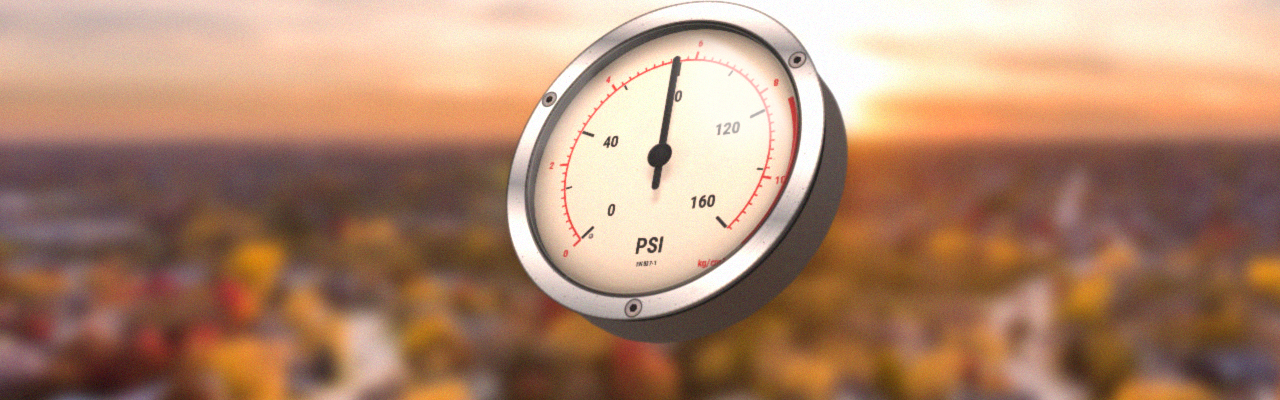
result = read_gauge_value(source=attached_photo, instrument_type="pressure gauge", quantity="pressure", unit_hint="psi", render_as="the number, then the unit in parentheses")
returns 80 (psi)
